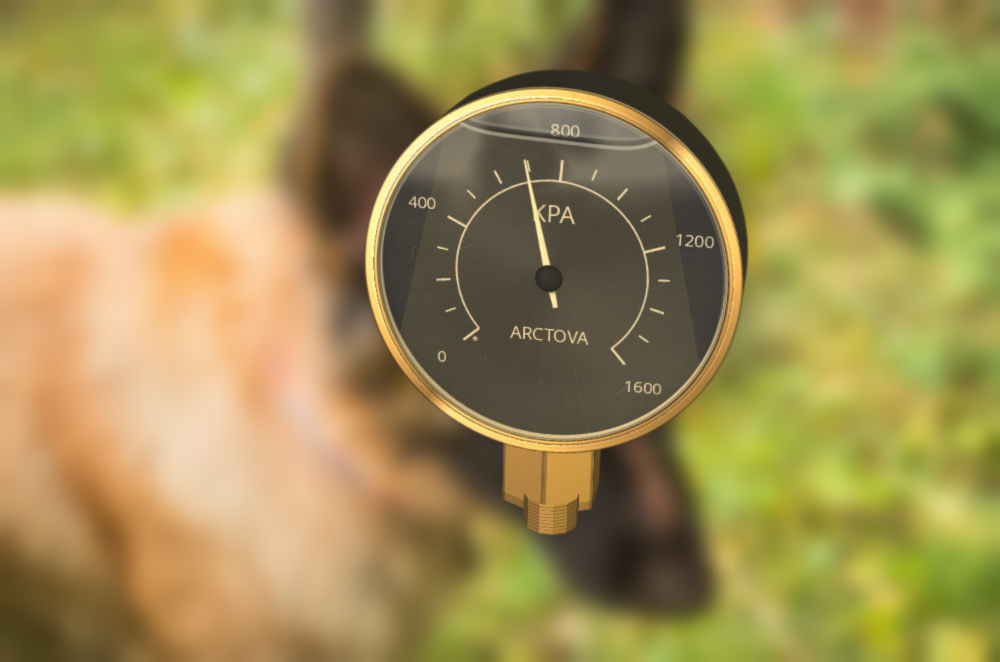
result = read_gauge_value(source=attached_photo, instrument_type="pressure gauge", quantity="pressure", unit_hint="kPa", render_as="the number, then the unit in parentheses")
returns 700 (kPa)
